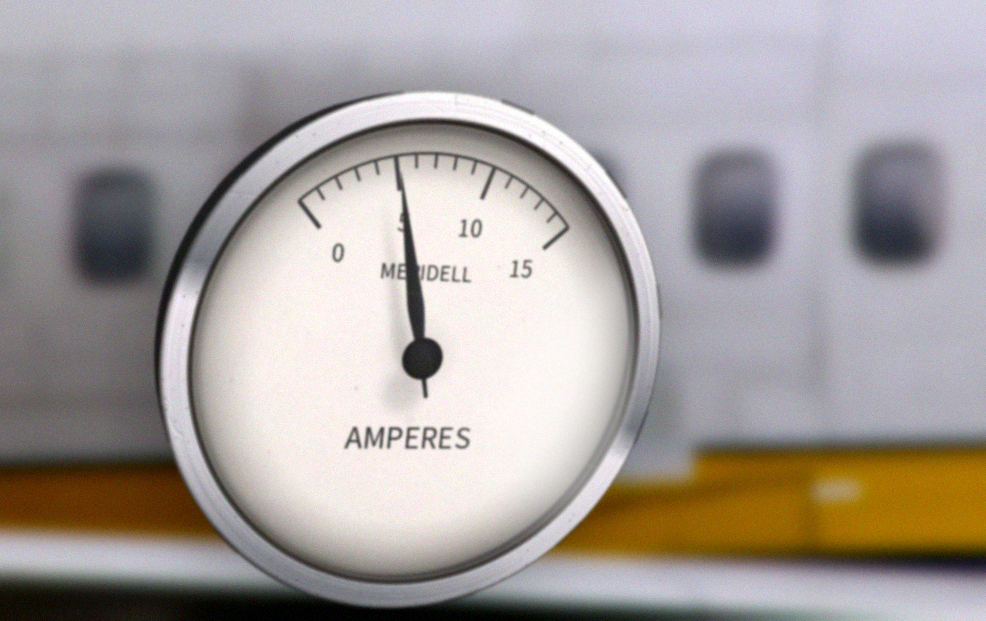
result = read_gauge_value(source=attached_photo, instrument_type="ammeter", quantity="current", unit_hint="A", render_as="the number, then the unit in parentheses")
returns 5 (A)
